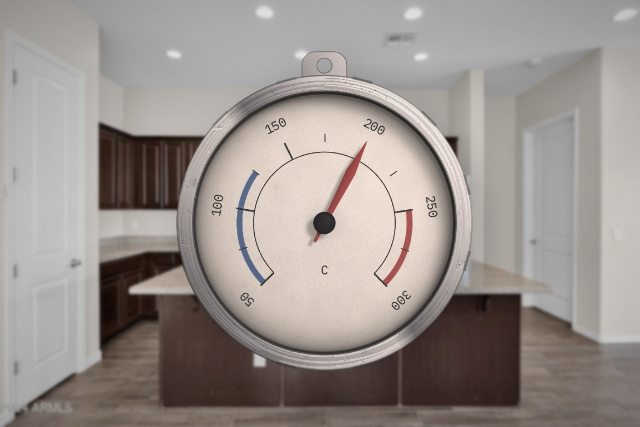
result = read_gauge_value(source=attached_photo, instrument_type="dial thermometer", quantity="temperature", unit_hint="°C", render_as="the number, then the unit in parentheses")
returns 200 (°C)
